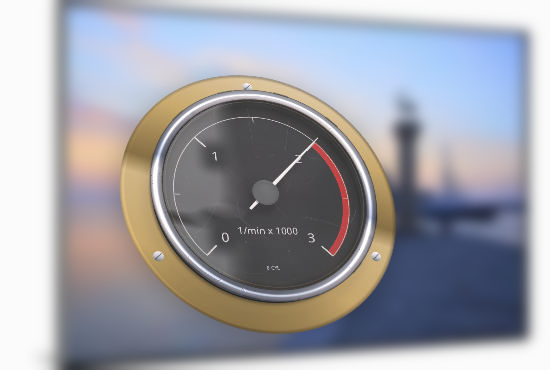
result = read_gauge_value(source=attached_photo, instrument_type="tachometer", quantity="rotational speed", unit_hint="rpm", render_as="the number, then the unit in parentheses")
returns 2000 (rpm)
